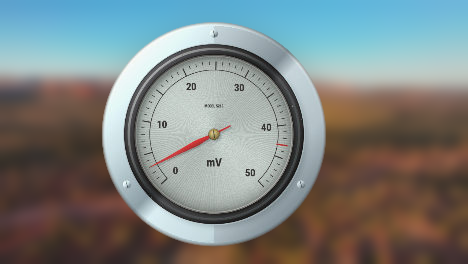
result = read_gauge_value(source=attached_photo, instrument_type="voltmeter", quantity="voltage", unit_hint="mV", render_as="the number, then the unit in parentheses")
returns 3 (mV)
